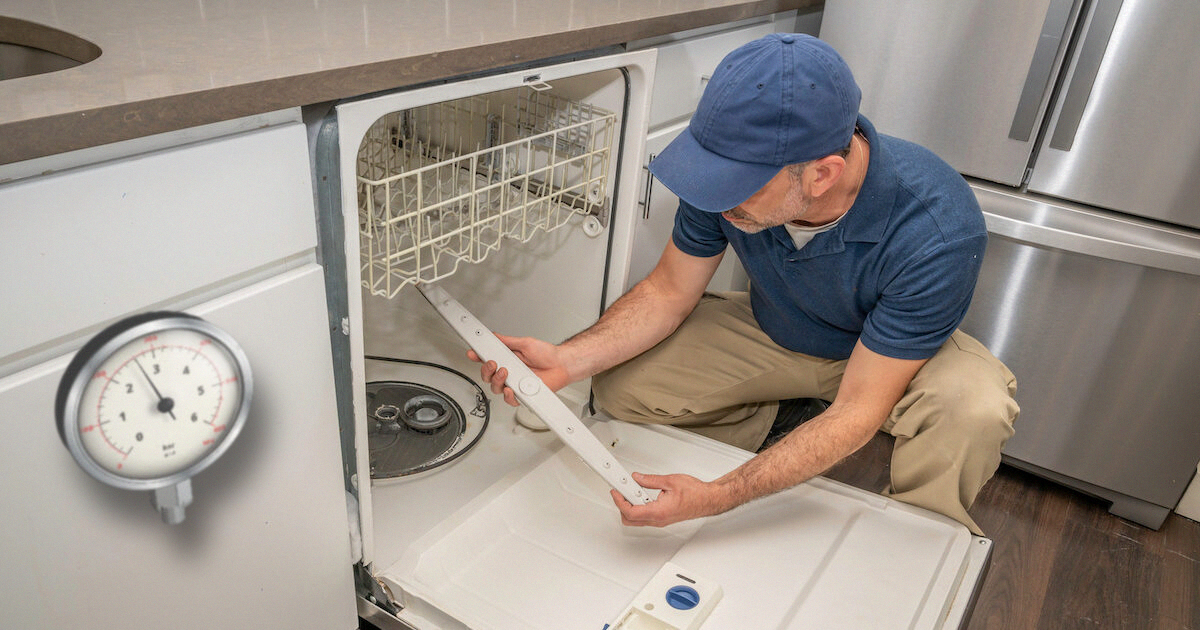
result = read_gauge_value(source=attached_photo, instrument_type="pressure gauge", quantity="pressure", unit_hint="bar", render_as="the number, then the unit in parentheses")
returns 2.6 (bar)
